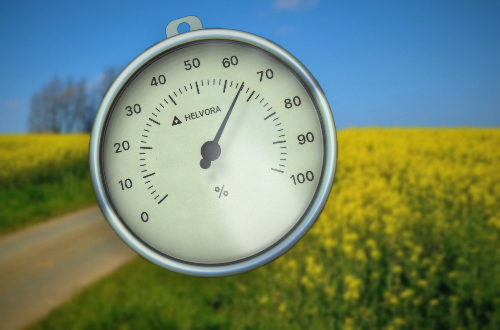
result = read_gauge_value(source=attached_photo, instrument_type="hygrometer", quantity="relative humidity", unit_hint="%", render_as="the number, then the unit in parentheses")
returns 66 (%)
